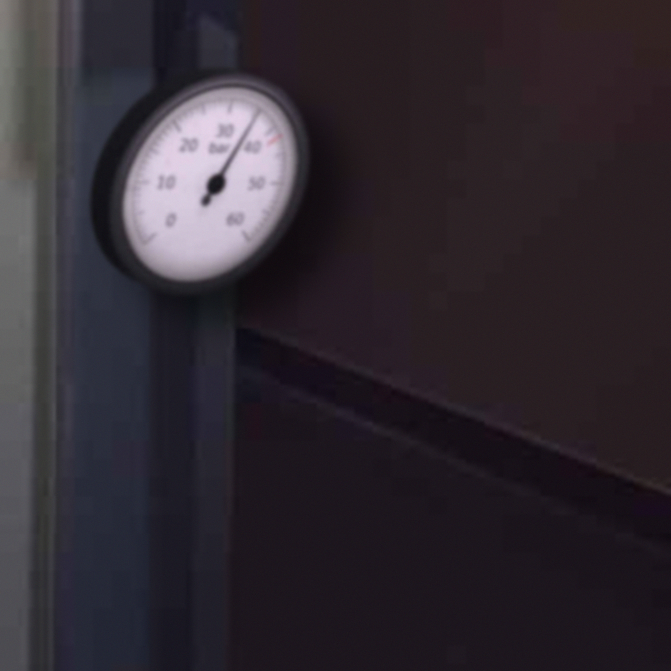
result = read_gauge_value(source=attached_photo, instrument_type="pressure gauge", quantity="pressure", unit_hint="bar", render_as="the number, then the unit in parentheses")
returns 35 (bar)
